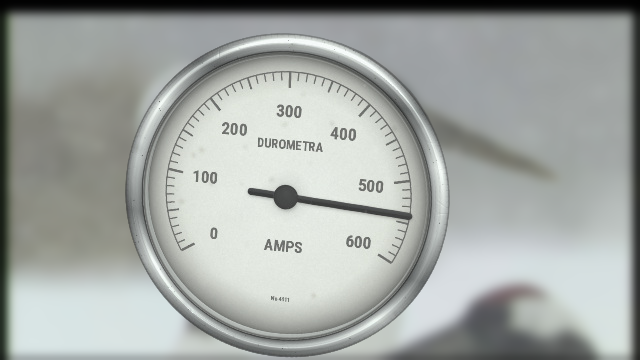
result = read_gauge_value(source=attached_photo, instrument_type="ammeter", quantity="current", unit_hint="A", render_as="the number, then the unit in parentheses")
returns 540 (A)
